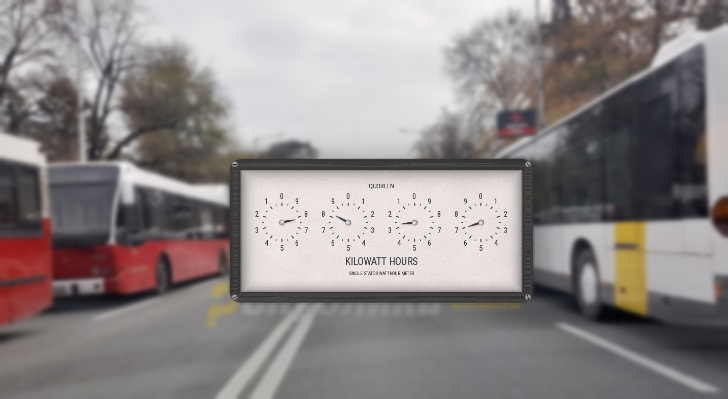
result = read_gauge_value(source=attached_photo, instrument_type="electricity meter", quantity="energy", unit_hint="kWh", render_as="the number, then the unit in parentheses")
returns 7827 (kWh)
